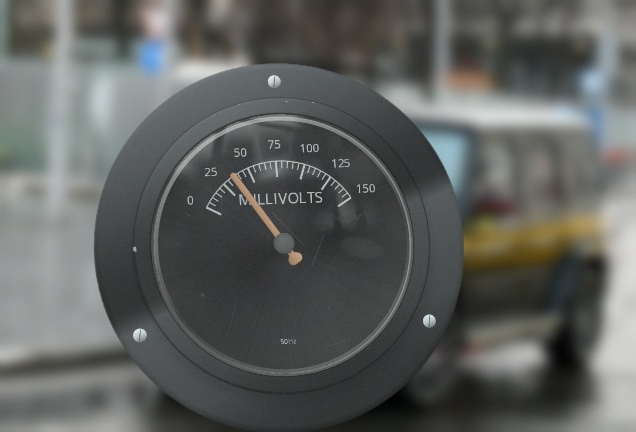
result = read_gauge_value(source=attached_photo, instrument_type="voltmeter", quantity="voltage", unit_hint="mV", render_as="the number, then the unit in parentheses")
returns 35 (mV)
